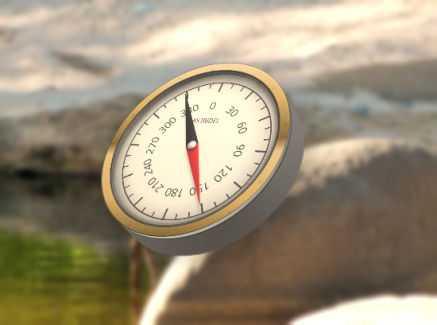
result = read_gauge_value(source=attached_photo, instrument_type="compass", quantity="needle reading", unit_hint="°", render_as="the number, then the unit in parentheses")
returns 150 (°)
